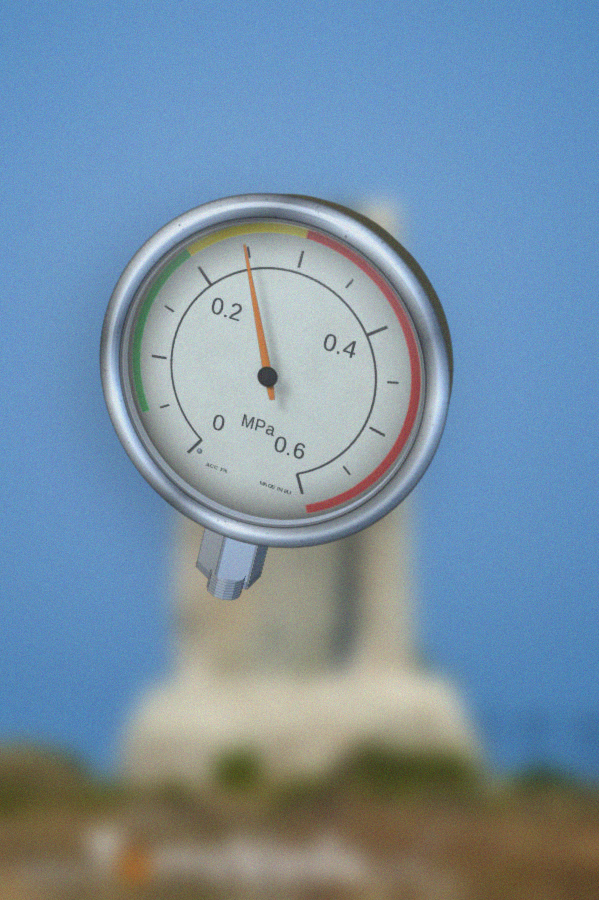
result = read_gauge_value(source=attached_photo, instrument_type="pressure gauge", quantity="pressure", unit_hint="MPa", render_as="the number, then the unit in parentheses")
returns 0.25 (MPa)
